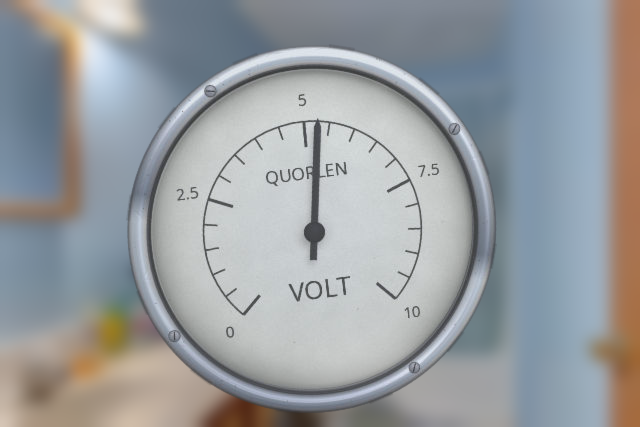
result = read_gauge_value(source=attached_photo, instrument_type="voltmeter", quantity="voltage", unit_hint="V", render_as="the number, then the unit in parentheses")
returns 5.25 (V)
